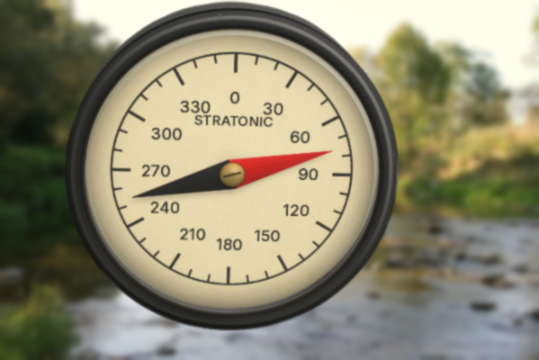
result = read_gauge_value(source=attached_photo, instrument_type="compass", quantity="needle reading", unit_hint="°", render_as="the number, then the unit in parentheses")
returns 75 (°)
